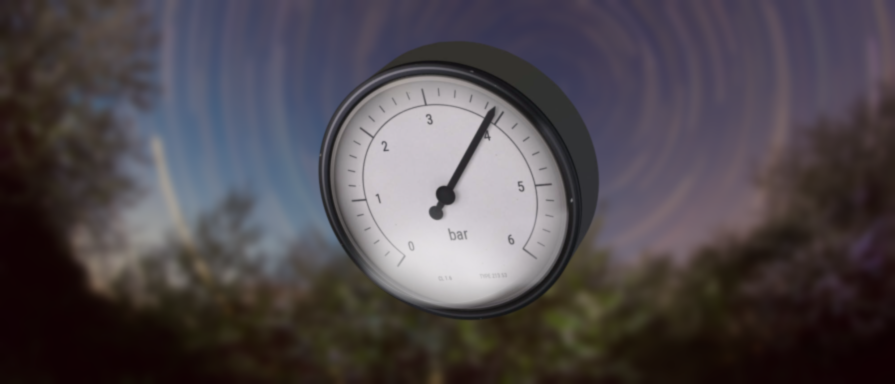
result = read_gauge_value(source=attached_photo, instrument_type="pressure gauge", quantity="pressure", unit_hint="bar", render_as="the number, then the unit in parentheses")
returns 3.9 (bar)
